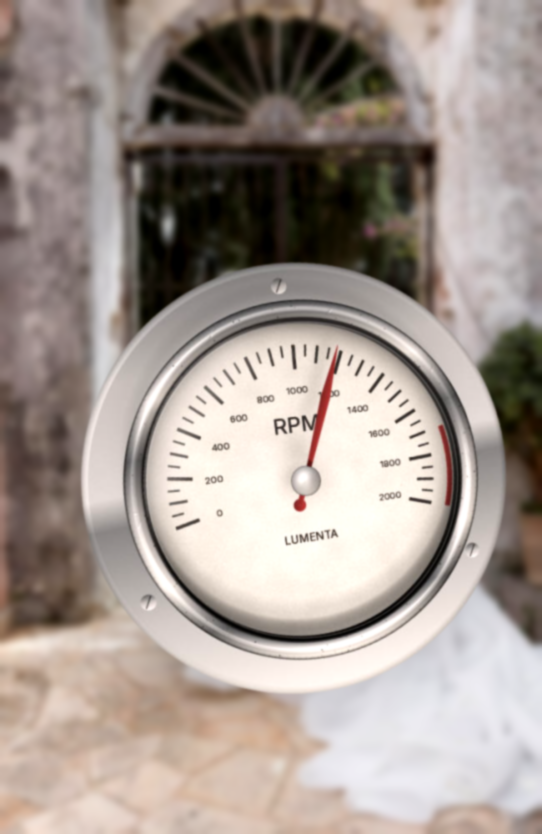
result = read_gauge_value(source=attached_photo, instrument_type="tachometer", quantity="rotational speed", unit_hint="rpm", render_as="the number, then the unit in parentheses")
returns 1175 (rpm)
